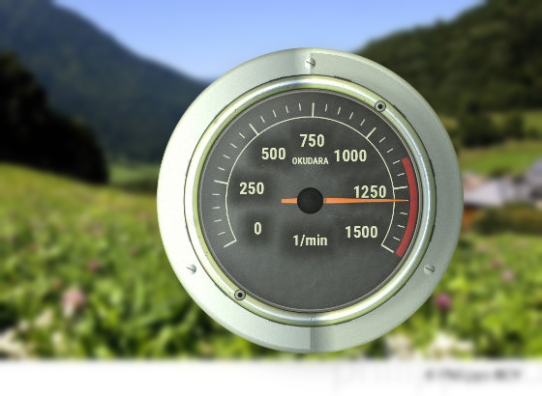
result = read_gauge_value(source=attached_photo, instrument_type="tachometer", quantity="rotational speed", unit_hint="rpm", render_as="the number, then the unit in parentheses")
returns 1300 (rpm)
